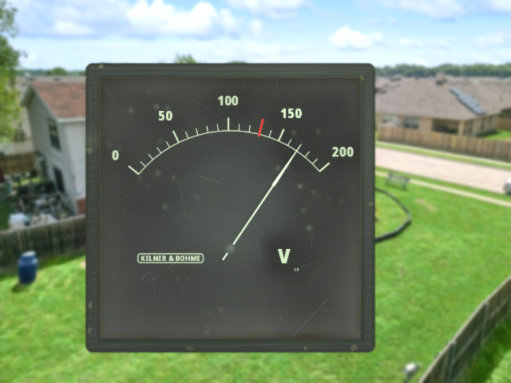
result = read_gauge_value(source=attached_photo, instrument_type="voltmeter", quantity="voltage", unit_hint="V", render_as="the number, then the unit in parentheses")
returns 170 (V)
